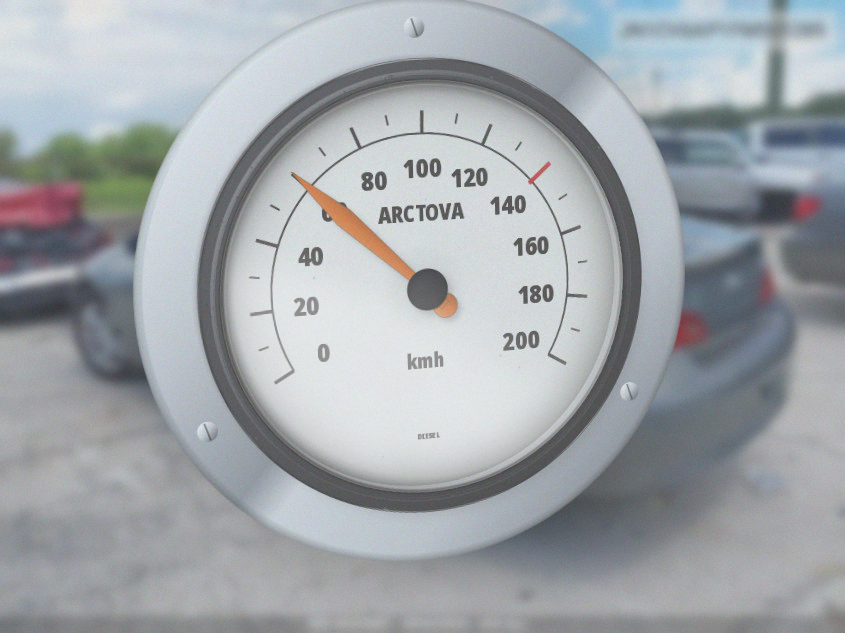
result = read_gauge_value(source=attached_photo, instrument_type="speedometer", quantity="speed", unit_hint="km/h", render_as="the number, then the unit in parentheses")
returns 60 (km/h)
